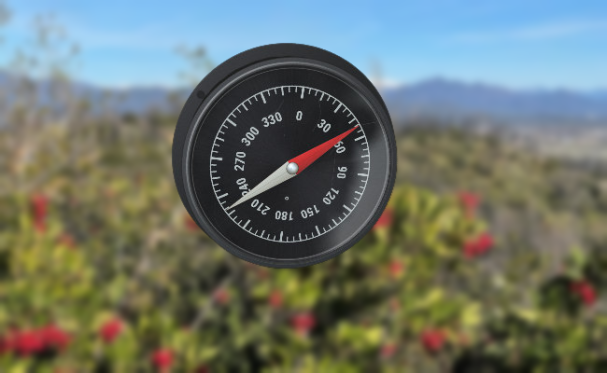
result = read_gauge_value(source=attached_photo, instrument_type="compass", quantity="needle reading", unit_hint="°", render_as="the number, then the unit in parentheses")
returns 50 (°)
